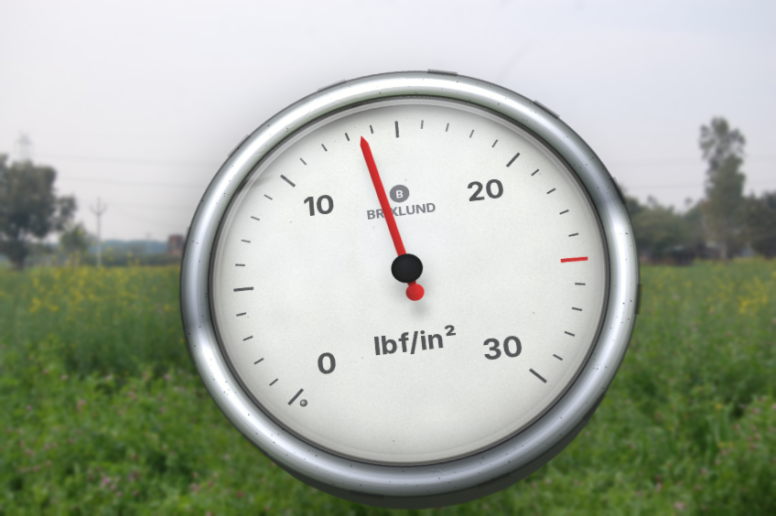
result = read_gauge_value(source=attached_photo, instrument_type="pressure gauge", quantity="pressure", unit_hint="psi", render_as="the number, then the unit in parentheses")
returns 13.5 (psi)
